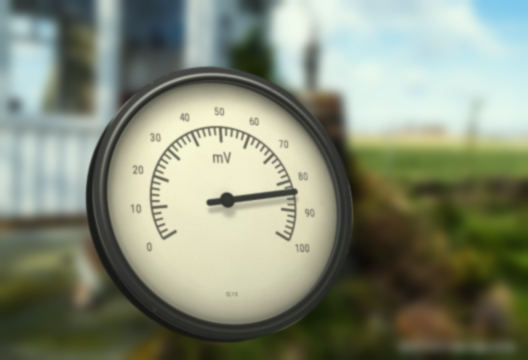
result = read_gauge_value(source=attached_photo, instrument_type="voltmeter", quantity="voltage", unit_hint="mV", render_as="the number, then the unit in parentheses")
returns 84 (mV)
